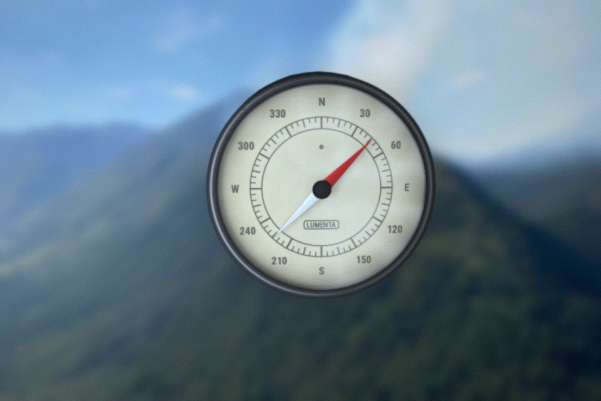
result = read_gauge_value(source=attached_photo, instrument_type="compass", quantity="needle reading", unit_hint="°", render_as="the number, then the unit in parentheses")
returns 45 (°)
